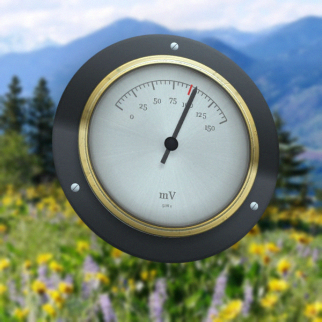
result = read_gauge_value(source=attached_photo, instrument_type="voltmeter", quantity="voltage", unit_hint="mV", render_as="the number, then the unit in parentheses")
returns 100 (mV)
